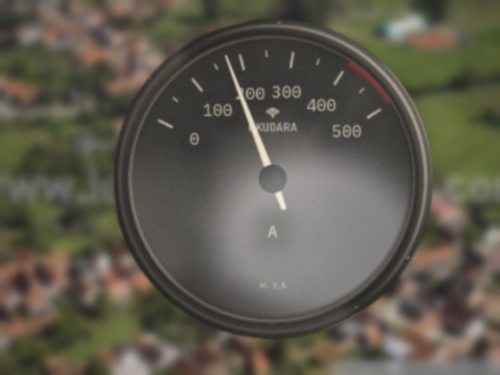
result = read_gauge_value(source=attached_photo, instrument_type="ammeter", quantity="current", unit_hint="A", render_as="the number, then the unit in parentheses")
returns 175 (A)
